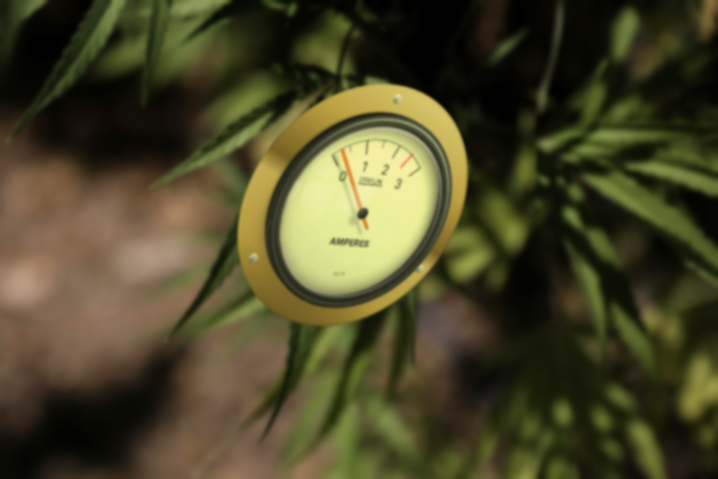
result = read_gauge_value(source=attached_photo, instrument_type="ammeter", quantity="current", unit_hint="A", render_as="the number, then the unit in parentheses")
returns 0.25 (A)
